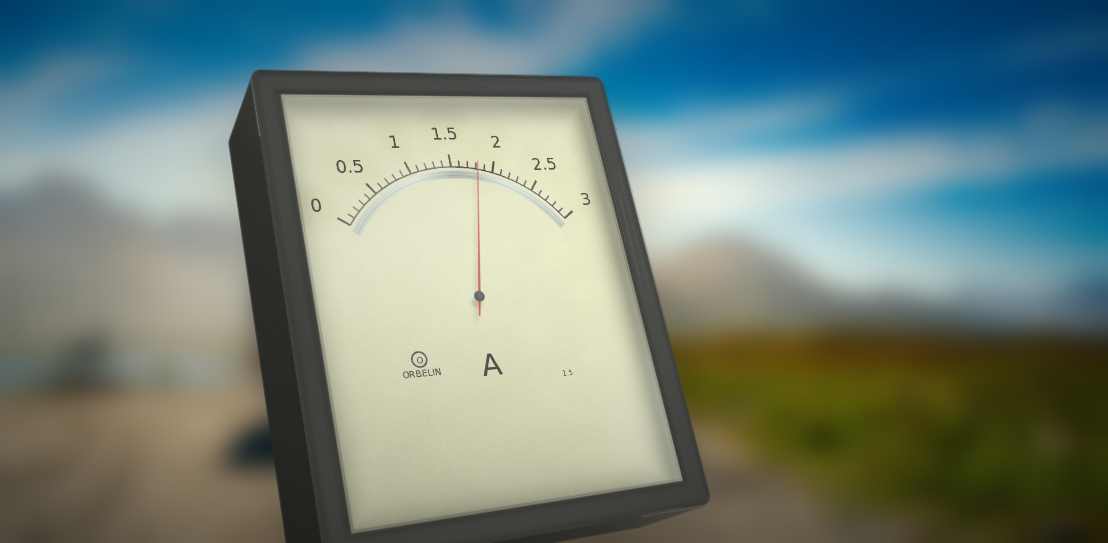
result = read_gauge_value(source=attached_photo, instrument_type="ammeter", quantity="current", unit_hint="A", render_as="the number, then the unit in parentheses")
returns 1.8 (A)
